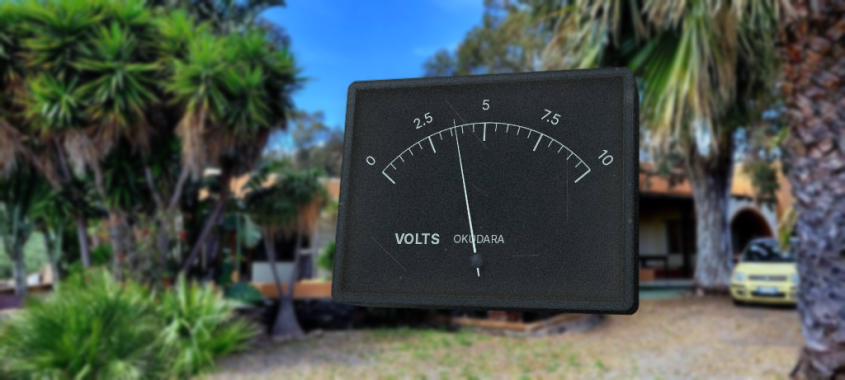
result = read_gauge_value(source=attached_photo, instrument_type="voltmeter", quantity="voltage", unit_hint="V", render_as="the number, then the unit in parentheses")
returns 3.75 (V)
